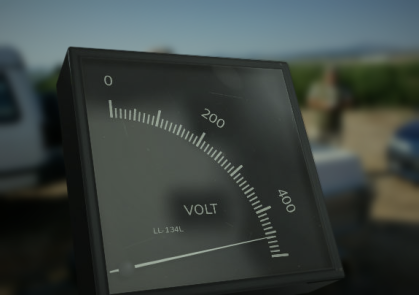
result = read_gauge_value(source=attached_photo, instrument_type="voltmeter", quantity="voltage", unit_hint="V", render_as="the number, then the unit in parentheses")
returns 460 (V)
